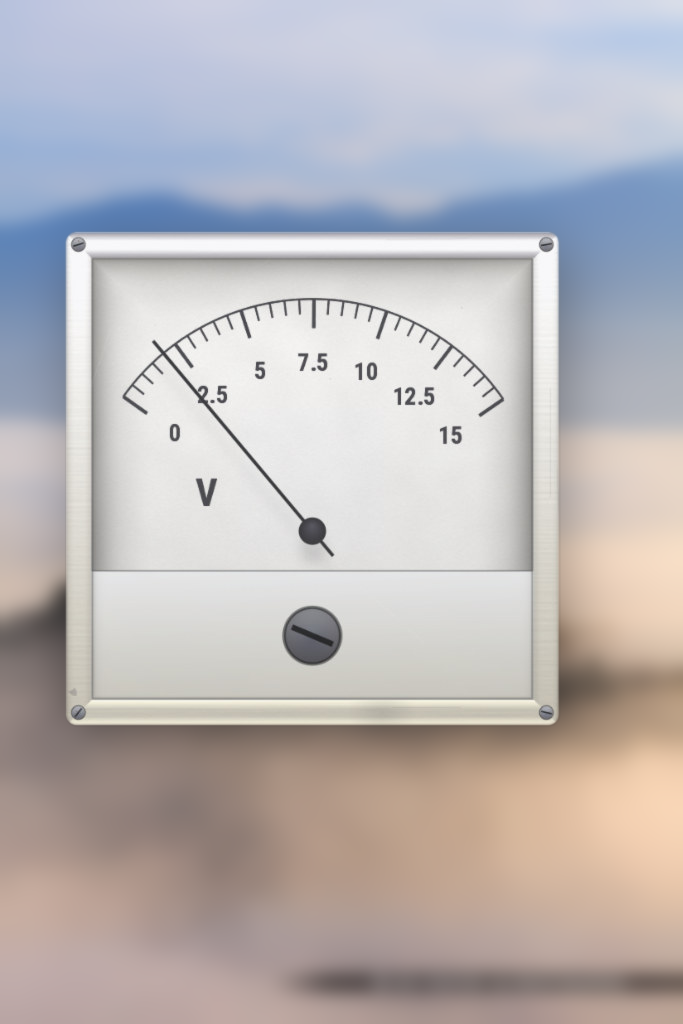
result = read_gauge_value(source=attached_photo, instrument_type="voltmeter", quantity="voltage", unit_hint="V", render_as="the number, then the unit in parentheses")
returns 2 (V)
